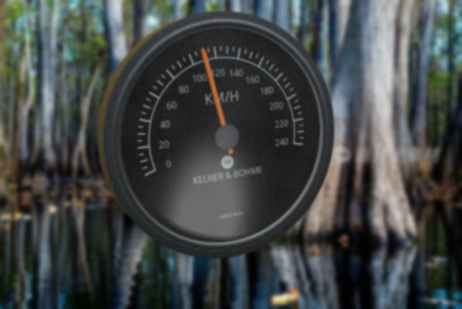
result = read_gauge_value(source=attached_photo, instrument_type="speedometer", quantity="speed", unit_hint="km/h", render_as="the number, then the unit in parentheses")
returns 110 (km/h)
